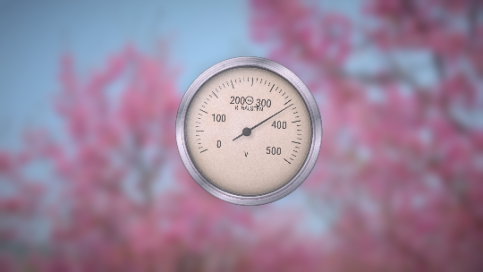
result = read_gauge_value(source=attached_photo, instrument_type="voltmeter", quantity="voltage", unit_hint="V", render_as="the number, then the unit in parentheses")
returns 360 (V)
